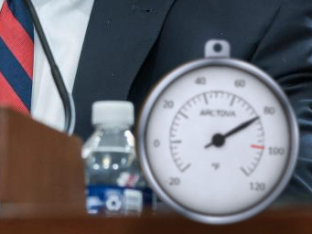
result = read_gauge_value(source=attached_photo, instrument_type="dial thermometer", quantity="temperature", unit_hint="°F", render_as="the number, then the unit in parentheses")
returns 80 (°F)
